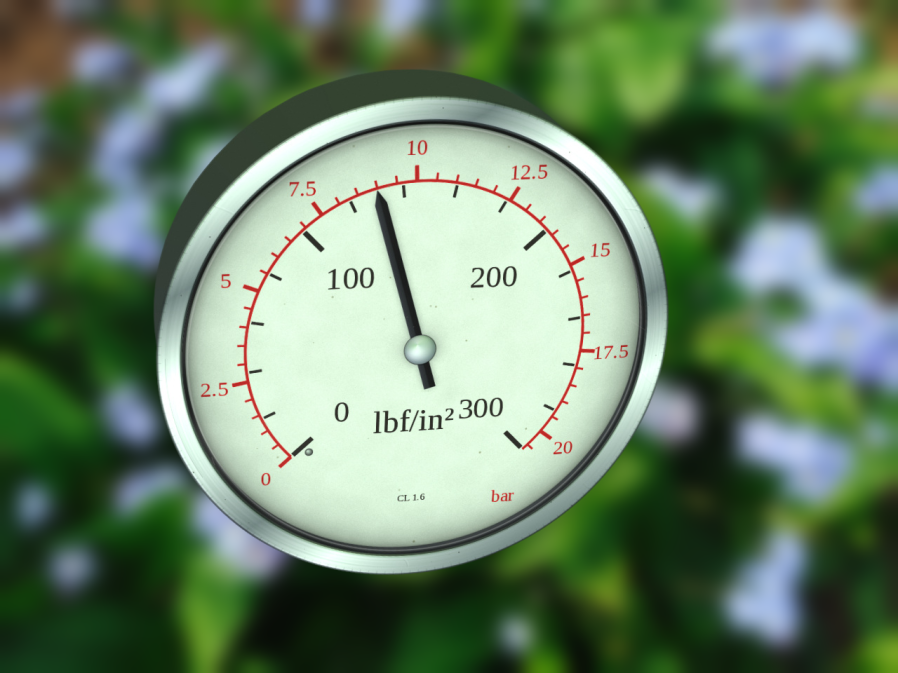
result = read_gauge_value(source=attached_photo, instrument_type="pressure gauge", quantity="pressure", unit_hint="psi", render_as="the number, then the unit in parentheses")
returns 130 (psi)
